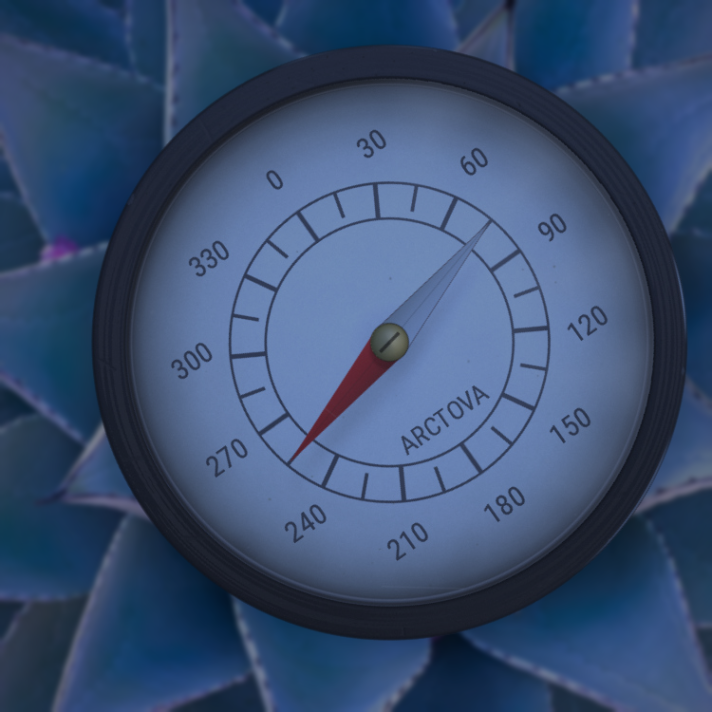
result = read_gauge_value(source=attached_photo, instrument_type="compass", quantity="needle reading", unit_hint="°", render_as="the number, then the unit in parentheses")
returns 255 (°)
